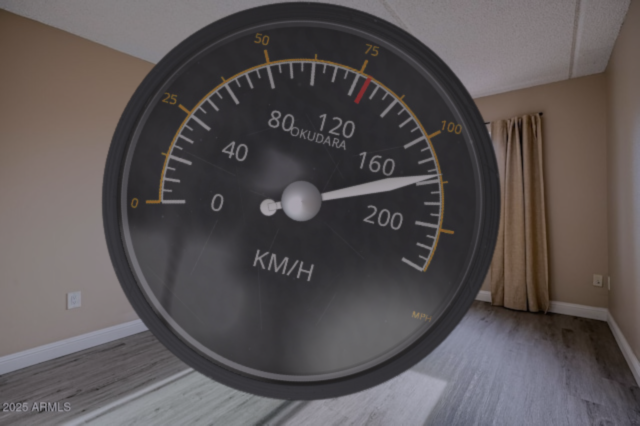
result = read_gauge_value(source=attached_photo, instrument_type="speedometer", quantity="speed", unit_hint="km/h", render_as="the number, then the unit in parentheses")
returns 177.5 (km/h)
